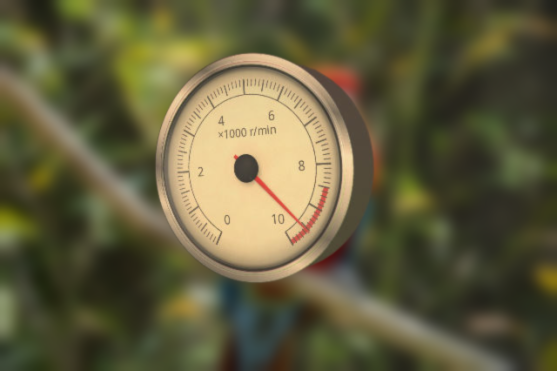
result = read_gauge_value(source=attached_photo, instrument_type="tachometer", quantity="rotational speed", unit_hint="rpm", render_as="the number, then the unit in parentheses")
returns 9500 (rpm)
